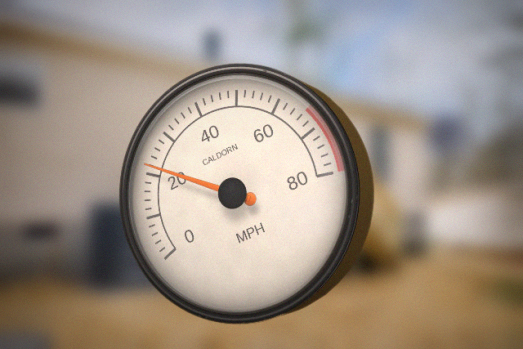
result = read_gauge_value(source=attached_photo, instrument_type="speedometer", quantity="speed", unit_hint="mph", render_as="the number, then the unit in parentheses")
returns 22 (mph)
